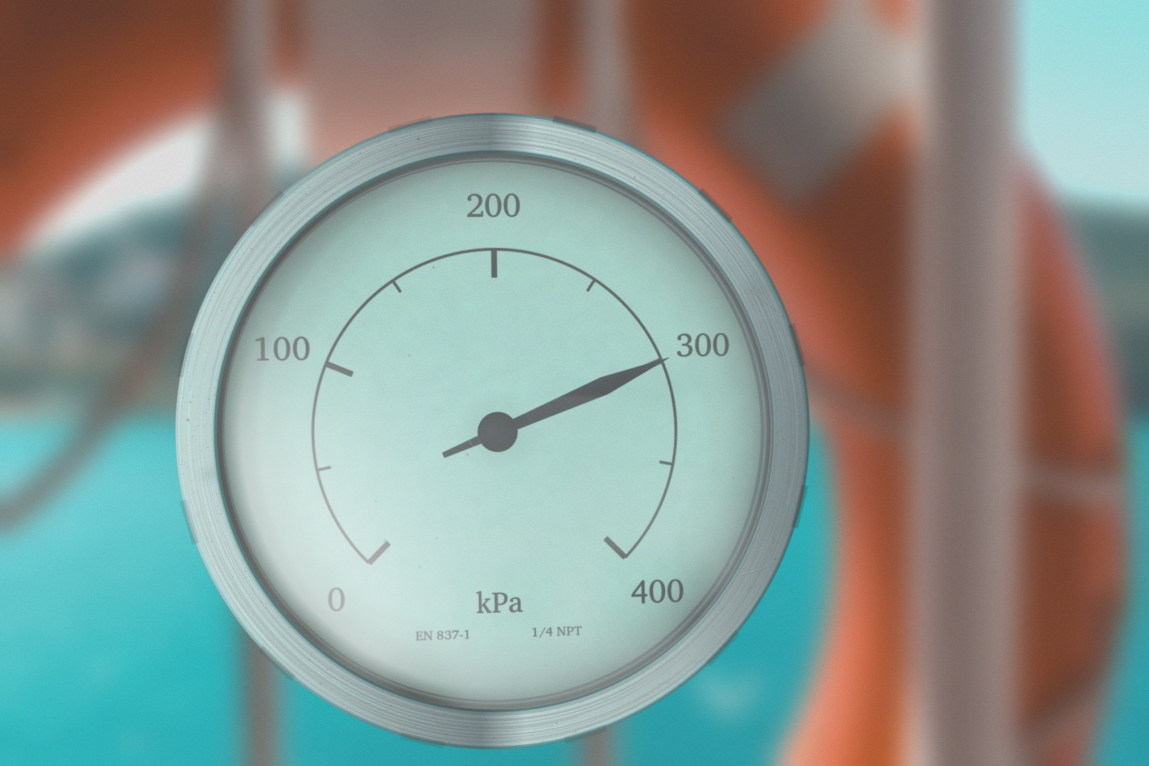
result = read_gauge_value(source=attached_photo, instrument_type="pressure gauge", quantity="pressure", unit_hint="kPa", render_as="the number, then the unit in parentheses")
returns 300 (kPa)
